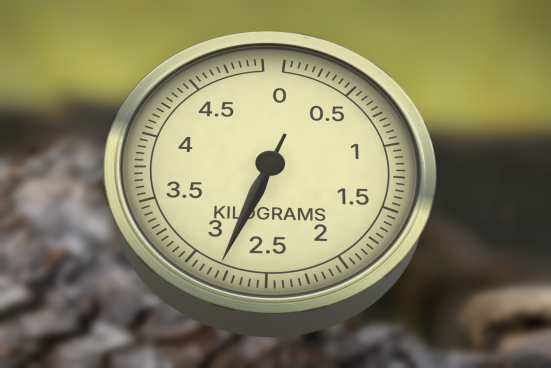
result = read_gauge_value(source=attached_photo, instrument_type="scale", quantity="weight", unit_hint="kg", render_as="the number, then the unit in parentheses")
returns 2.8 (kg)
